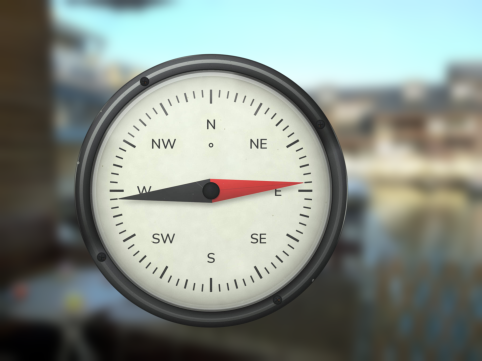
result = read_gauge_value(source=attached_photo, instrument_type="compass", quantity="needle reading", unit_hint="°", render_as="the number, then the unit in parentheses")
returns 85 (°)
